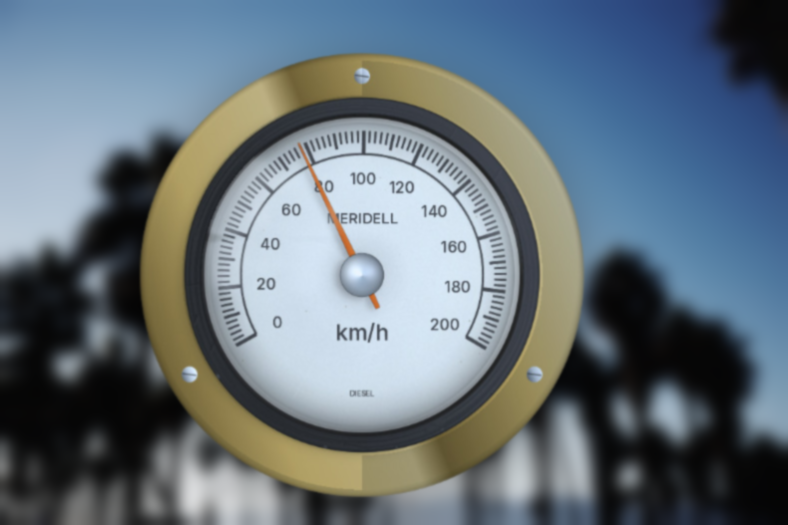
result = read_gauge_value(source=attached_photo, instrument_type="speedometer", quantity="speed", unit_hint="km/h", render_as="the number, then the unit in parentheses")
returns 78 (km/h)
